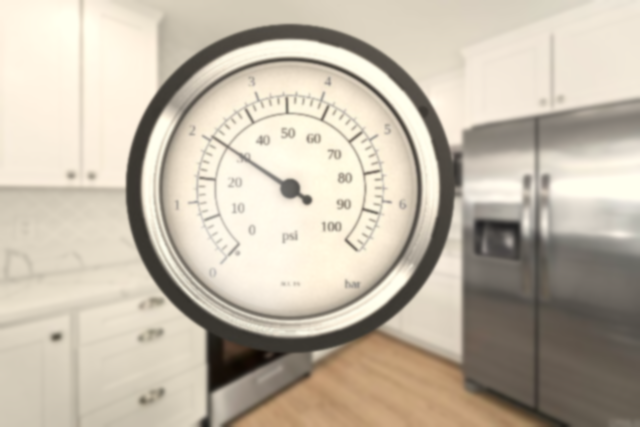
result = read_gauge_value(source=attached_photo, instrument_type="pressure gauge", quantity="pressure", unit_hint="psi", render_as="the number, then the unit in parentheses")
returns 30 (psi)
